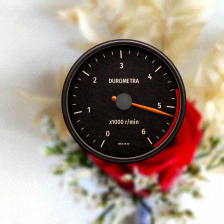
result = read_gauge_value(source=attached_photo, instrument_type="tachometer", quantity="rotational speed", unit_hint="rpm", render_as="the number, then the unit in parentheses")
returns 5200 (rpm)
